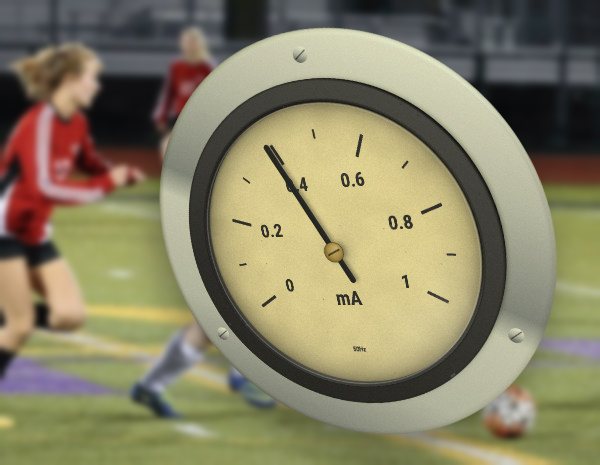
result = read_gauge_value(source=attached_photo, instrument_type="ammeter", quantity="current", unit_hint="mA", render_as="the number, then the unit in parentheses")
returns 0.4 (mA)
